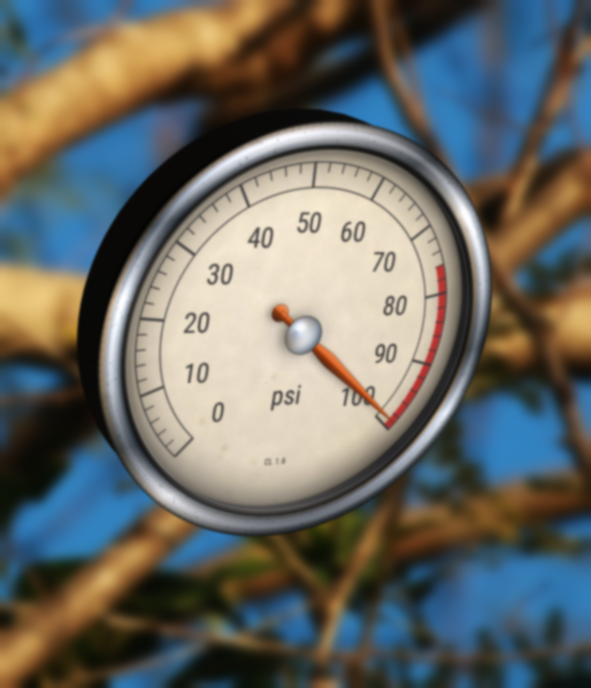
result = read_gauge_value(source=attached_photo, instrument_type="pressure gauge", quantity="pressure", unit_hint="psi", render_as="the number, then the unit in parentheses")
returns 99 (psi)
